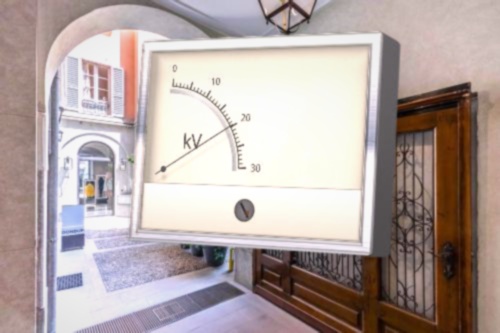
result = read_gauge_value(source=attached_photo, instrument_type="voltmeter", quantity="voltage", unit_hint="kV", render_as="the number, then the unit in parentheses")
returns 20 (kV)
